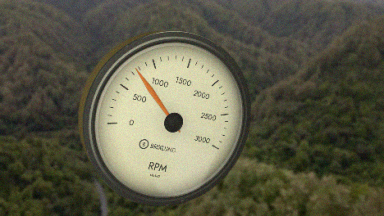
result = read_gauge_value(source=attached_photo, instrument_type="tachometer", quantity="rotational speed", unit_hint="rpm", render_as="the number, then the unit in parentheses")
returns 750 (rpm)
